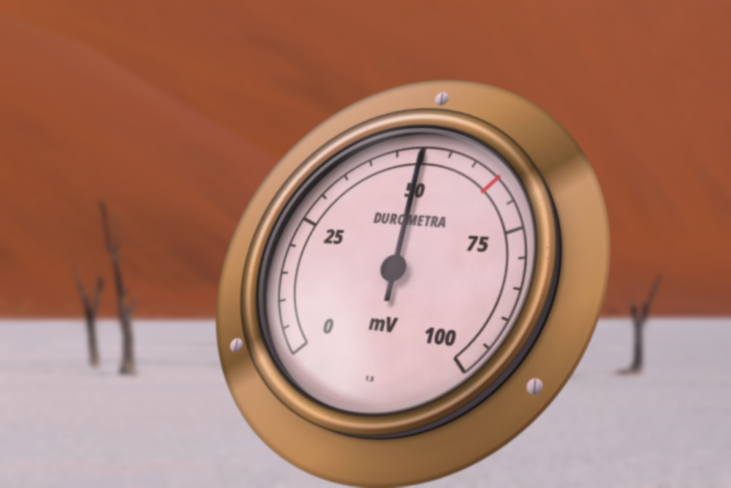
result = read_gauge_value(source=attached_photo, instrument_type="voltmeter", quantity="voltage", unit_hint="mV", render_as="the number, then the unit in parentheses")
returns 50 (mV)
